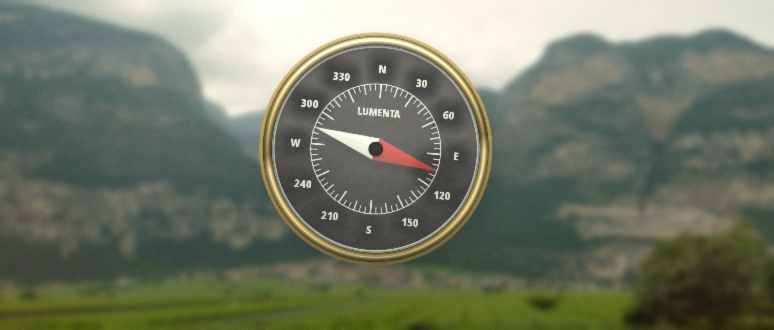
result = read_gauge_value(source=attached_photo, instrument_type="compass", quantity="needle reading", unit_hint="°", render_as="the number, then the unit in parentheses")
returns 105 (°)
